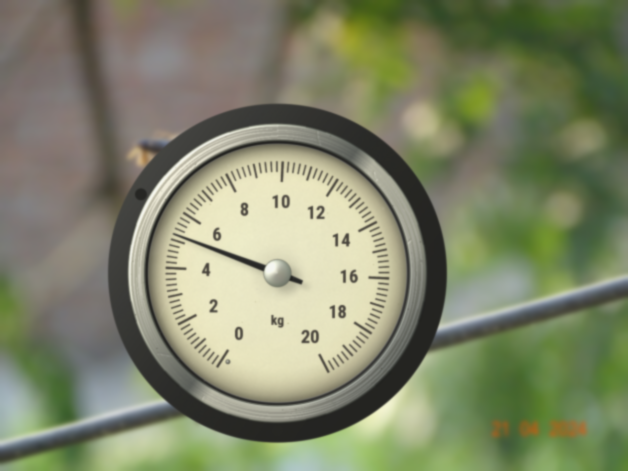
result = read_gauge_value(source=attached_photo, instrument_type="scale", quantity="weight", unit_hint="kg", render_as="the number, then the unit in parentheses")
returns 5.2 (kg)
